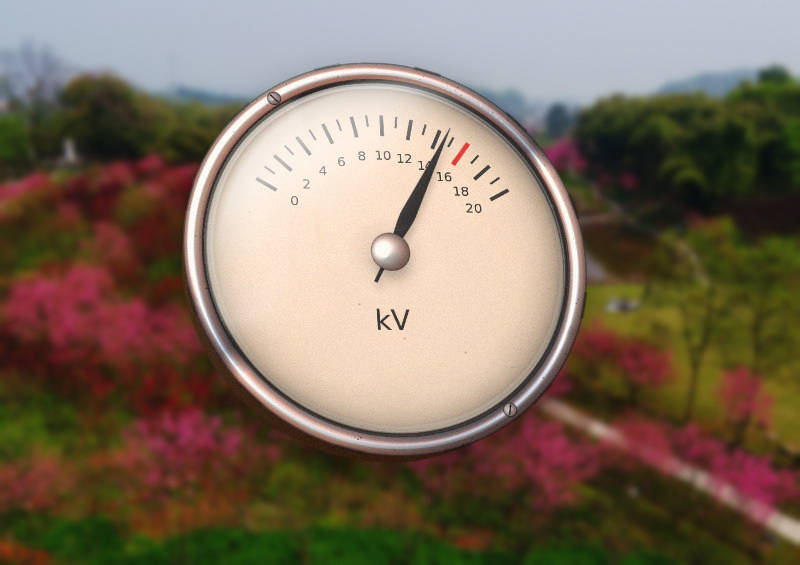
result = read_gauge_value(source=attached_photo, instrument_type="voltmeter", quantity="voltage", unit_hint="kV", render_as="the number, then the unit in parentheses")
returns 14.5 (kV)
